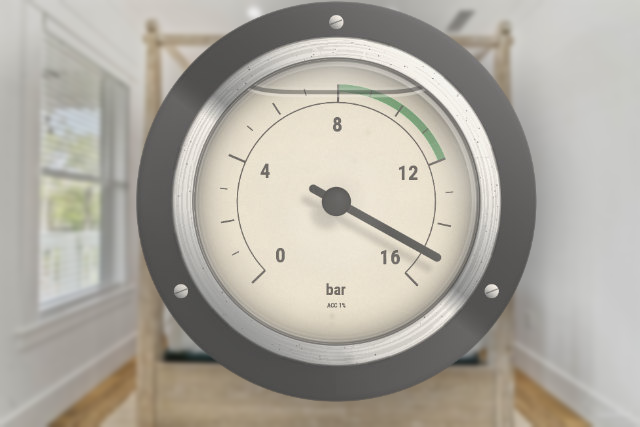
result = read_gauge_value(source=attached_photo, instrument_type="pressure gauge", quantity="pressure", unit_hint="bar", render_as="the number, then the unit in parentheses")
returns 15 (bar)
